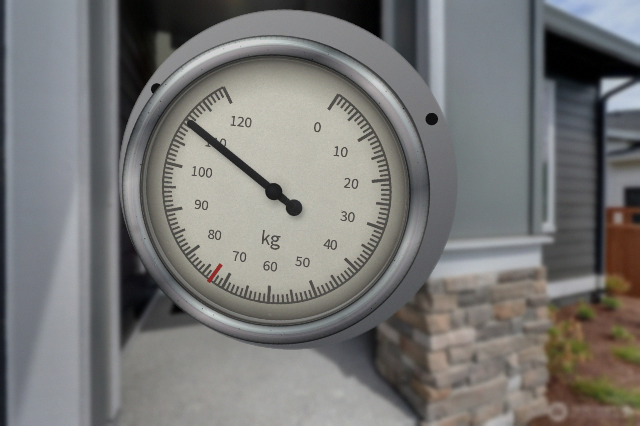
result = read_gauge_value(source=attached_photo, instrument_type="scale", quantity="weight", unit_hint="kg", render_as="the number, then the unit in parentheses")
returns 110 (kg)
